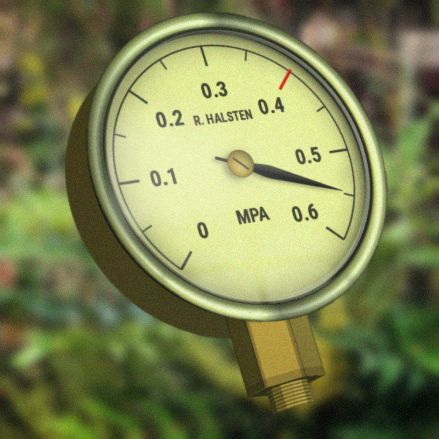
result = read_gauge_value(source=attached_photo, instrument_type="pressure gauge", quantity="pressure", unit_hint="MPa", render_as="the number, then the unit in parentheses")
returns 0.55 (MPa)
